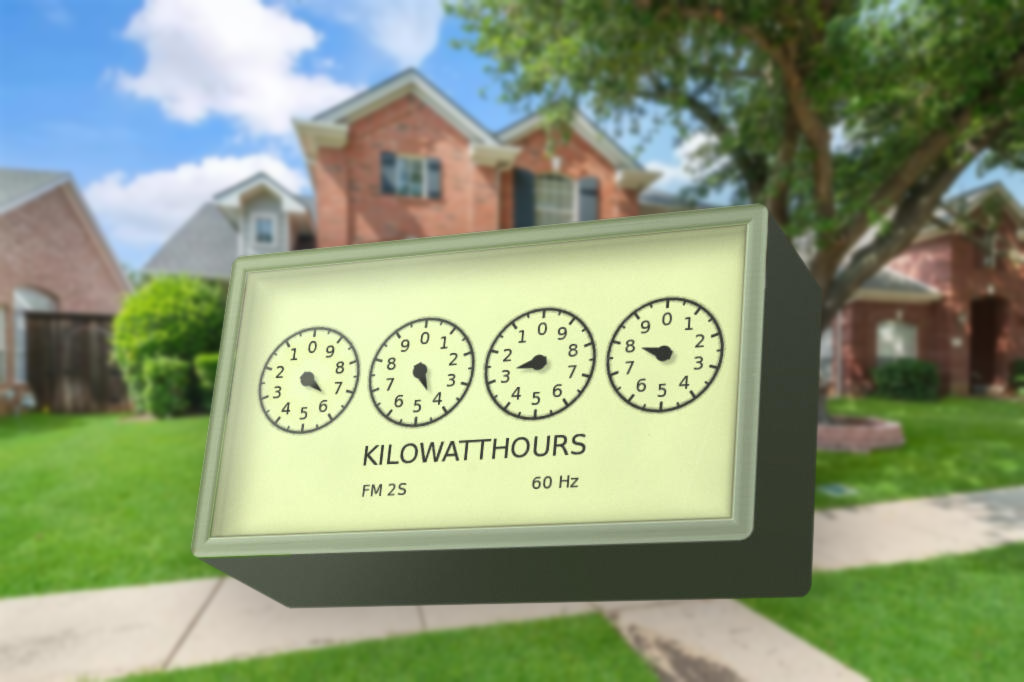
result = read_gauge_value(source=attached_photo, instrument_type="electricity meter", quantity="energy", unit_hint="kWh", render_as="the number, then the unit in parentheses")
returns 6428 (kWh)
